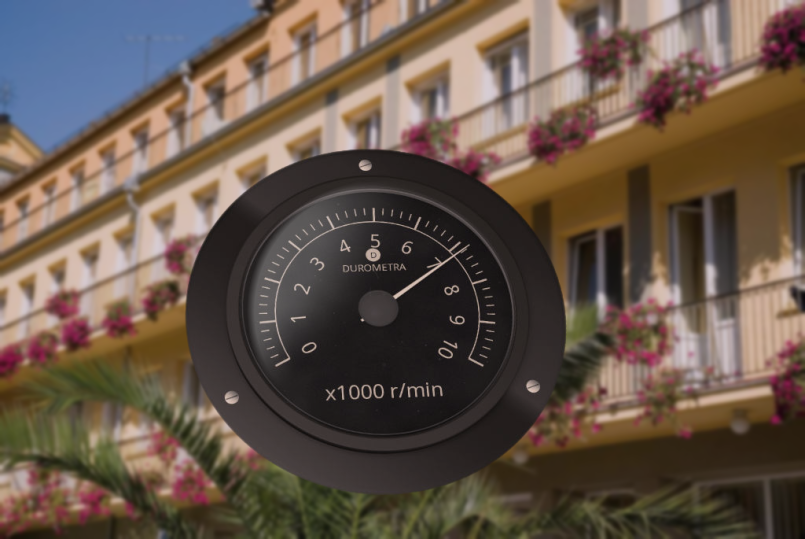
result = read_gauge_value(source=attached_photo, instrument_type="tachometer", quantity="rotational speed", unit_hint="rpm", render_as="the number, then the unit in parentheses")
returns 7200 (rpm)
